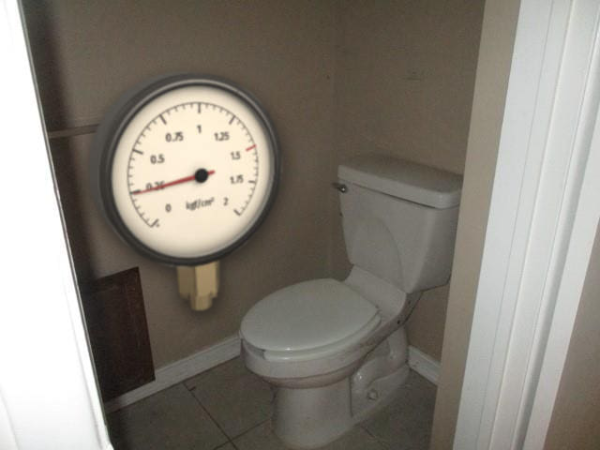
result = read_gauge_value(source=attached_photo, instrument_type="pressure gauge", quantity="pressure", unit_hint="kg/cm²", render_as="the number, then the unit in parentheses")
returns 0.25 (kg/cm²)
